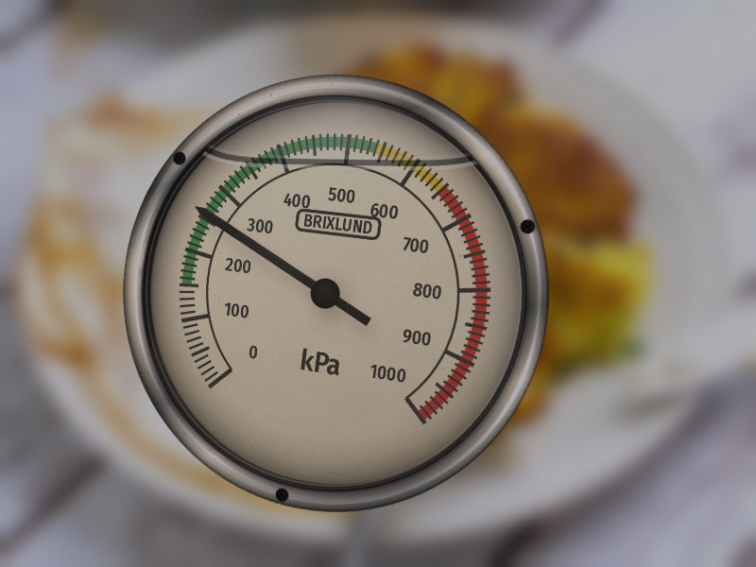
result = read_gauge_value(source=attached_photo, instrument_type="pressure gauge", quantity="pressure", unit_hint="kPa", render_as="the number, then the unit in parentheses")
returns 260 (kPa)
